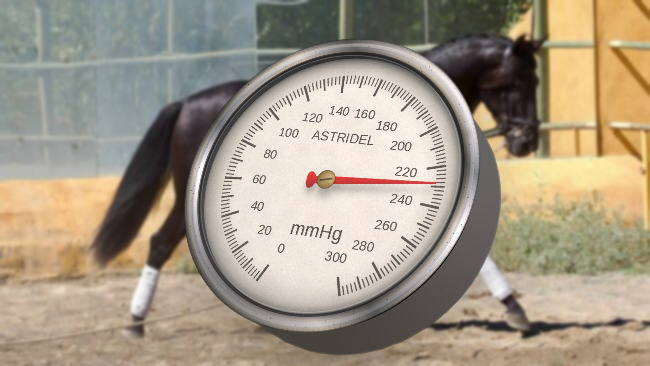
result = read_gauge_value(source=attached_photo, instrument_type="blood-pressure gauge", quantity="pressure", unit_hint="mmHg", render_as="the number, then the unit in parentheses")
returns 230 (mmHg)
